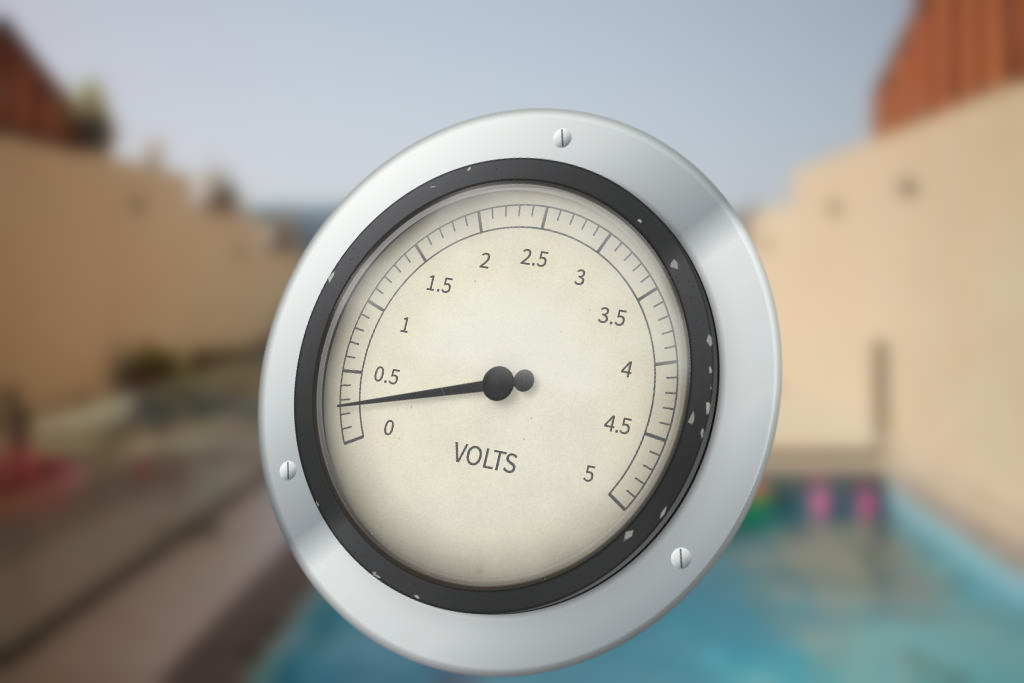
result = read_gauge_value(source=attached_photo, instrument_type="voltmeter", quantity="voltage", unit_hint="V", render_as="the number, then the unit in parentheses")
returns 0.25 (V)
